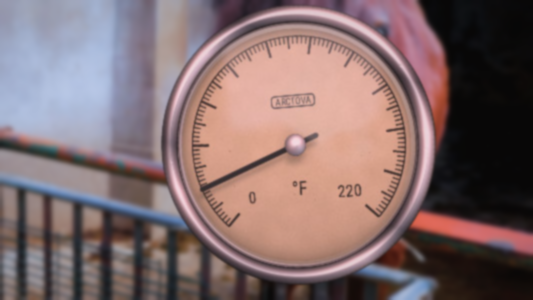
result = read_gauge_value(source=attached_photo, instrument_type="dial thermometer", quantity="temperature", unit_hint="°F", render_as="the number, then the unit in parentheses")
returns 20 (°F)
